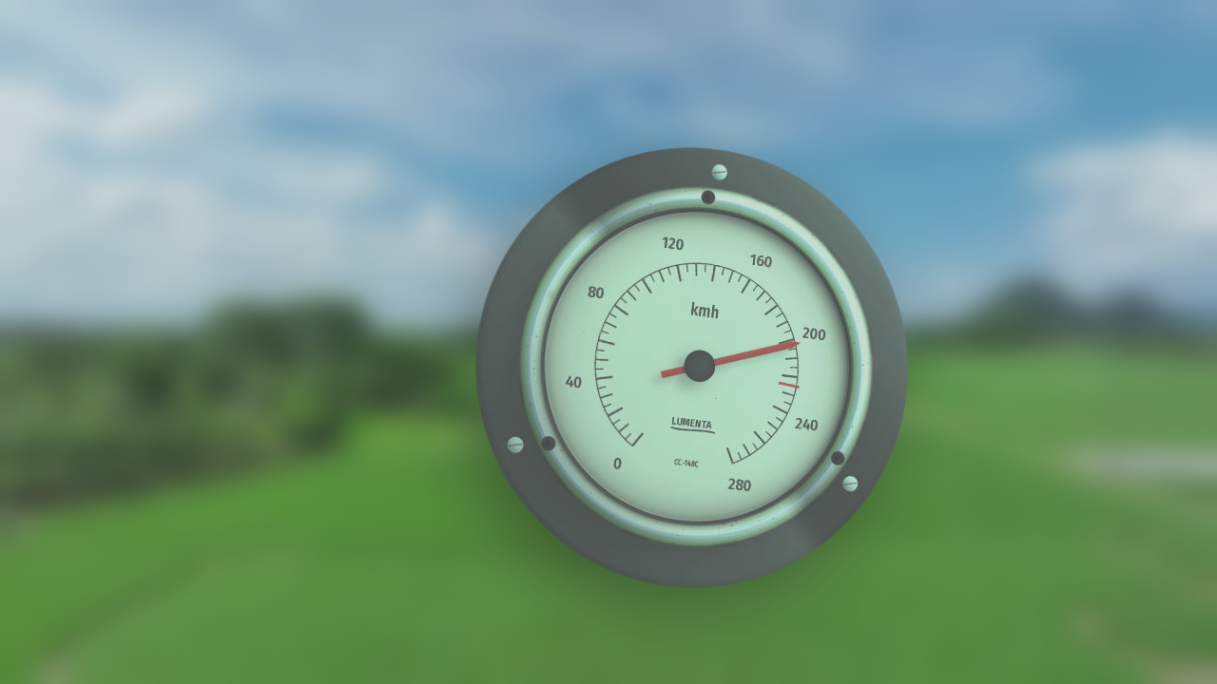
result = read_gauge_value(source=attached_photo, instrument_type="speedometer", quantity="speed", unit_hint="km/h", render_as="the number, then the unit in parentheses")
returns 202.5 (km/h)
